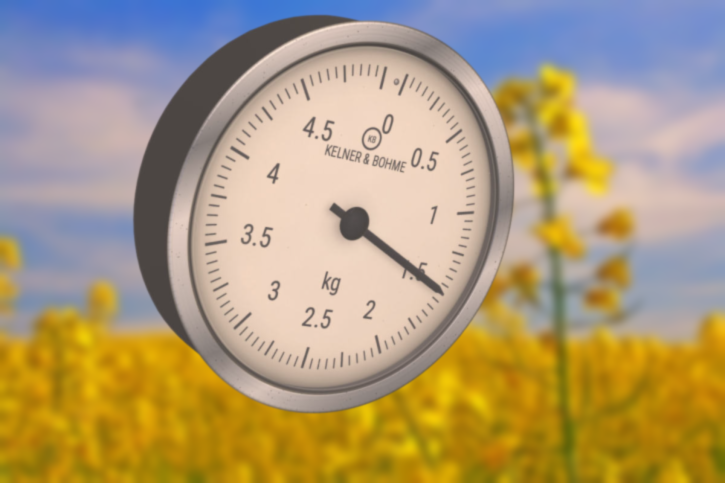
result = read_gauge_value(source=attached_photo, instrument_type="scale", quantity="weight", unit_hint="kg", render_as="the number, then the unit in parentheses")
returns 1.5 (kg)
